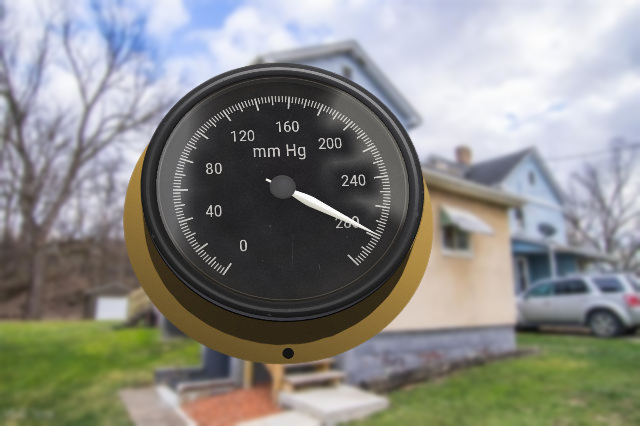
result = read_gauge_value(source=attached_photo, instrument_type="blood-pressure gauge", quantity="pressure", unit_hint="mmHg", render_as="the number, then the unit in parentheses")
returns 280 (mmHg)
